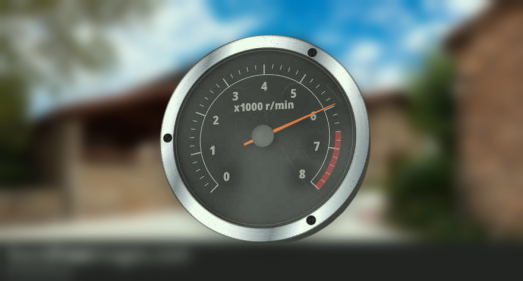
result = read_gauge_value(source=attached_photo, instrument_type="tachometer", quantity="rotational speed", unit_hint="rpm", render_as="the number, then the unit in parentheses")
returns 6000 (rpm)
